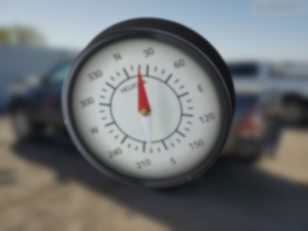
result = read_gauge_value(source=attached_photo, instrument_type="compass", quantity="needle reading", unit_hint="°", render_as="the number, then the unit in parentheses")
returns 20 (°)
